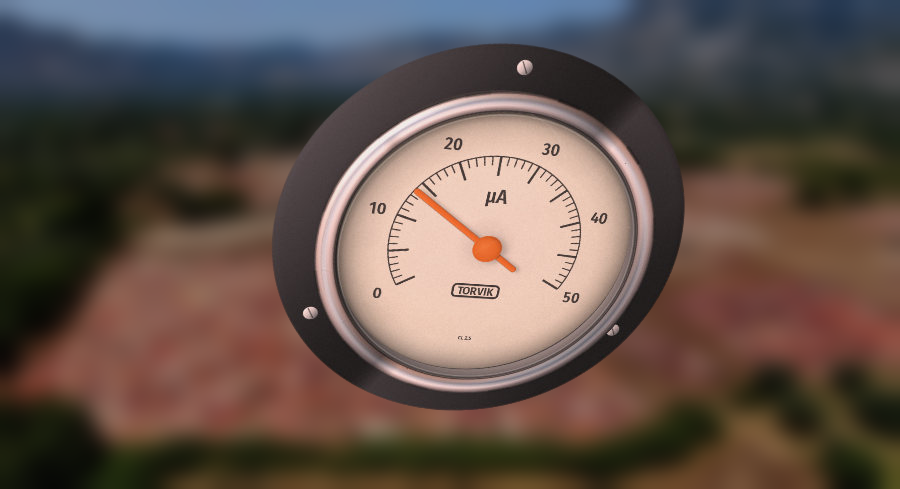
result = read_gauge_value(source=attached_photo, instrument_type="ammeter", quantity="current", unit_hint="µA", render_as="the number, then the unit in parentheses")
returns 14 (µA)
